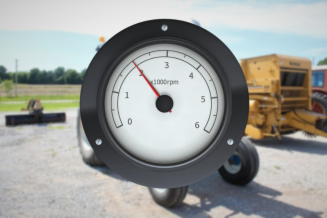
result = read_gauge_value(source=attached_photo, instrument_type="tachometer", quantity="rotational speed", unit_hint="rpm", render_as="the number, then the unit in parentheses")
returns 2000 (rpm)
